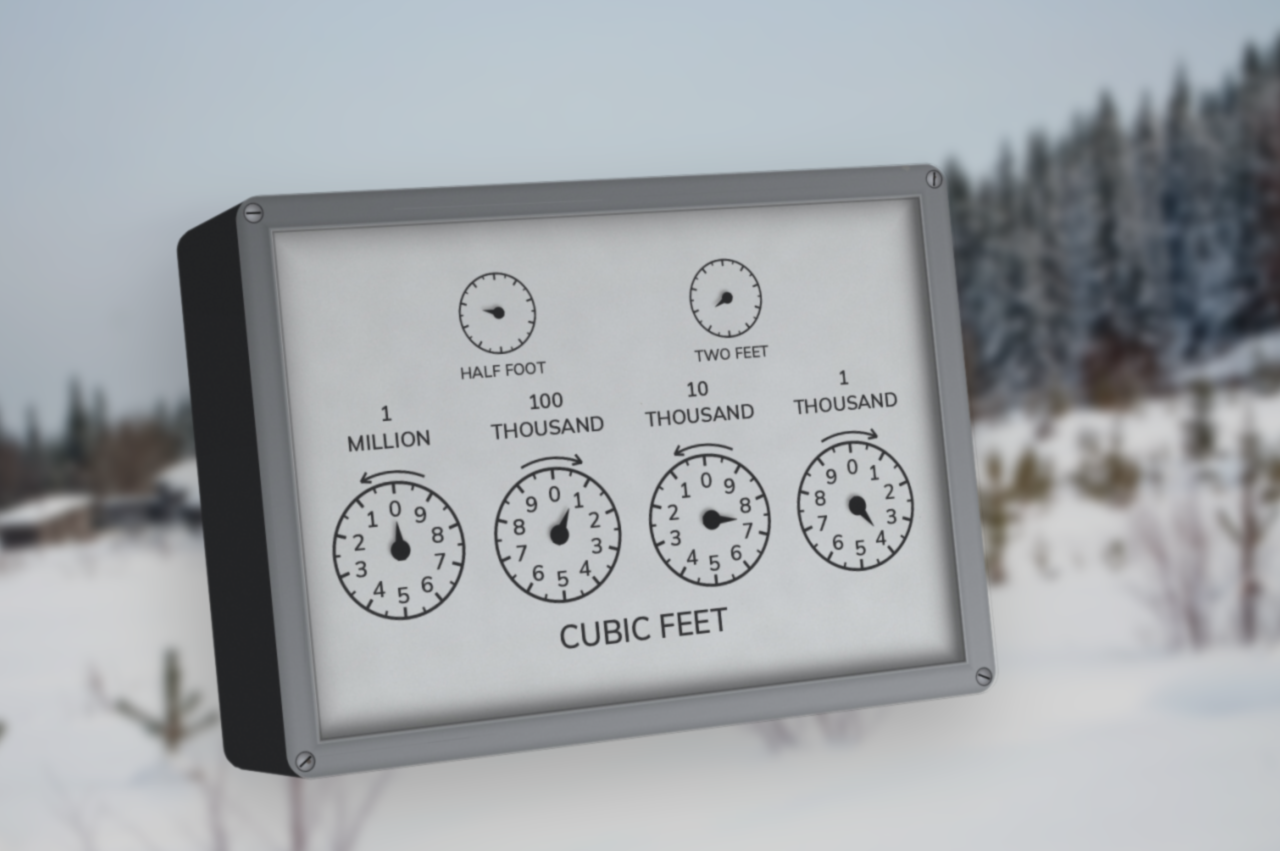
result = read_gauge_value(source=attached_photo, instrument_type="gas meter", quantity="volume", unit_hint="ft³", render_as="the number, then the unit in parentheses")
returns 7400 (ft³)
